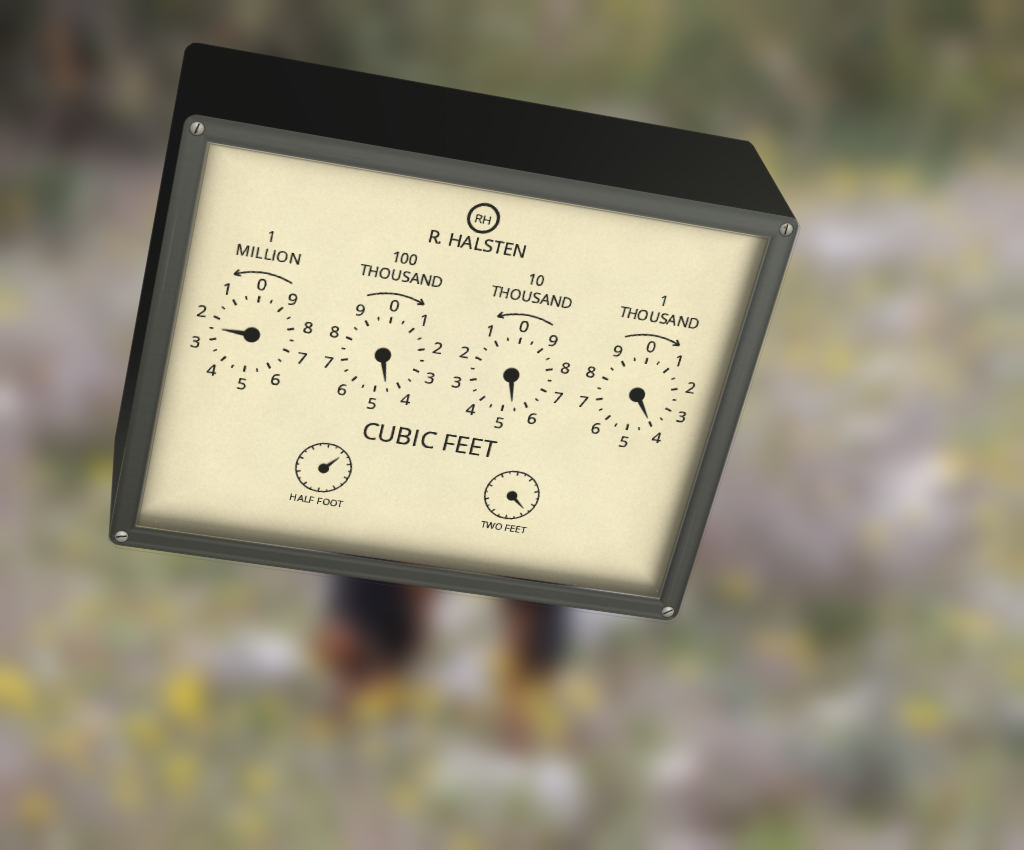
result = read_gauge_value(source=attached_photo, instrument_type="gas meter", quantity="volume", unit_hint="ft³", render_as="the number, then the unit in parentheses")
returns 245400 (ft³)
